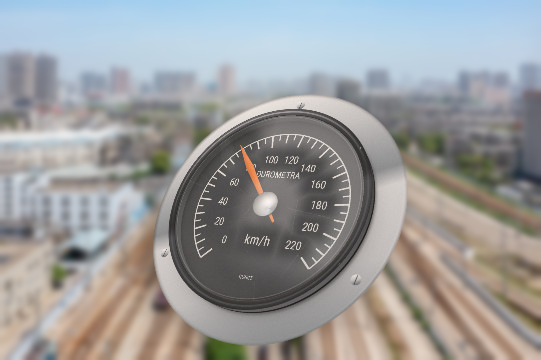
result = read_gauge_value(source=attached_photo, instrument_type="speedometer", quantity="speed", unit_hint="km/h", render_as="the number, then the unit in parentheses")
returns 80 (km/h)
